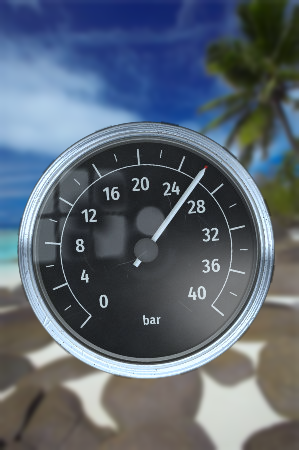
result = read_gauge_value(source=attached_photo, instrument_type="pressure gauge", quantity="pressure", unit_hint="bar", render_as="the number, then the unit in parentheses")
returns 26 (bar)
